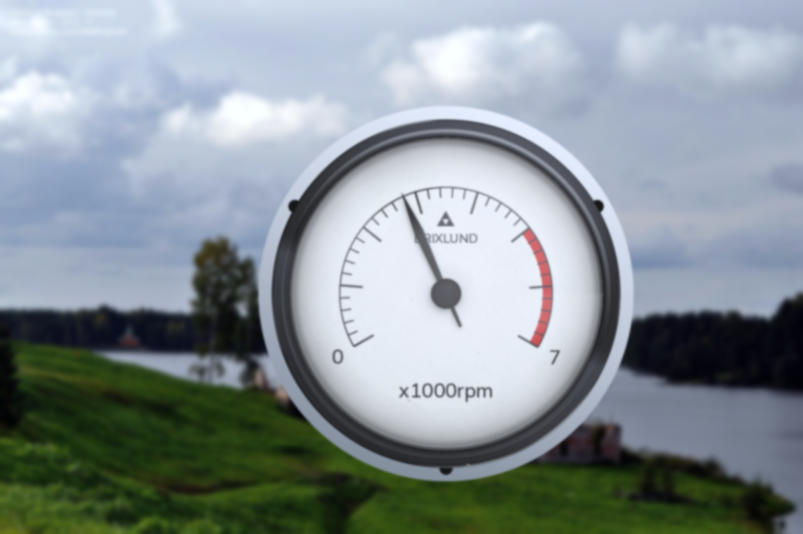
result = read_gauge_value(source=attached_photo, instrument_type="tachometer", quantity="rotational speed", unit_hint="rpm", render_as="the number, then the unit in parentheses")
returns 2800 (rpm)
